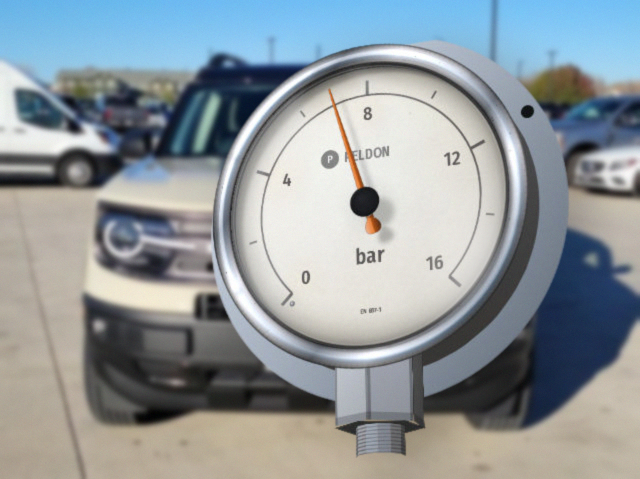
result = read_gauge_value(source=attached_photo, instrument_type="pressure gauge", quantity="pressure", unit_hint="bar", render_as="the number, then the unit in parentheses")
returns 7 (bar)
